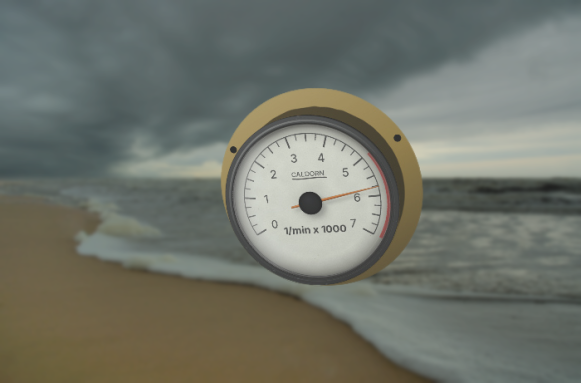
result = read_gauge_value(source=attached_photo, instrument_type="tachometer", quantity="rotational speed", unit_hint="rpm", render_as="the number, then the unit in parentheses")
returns 5750 (rpm)
